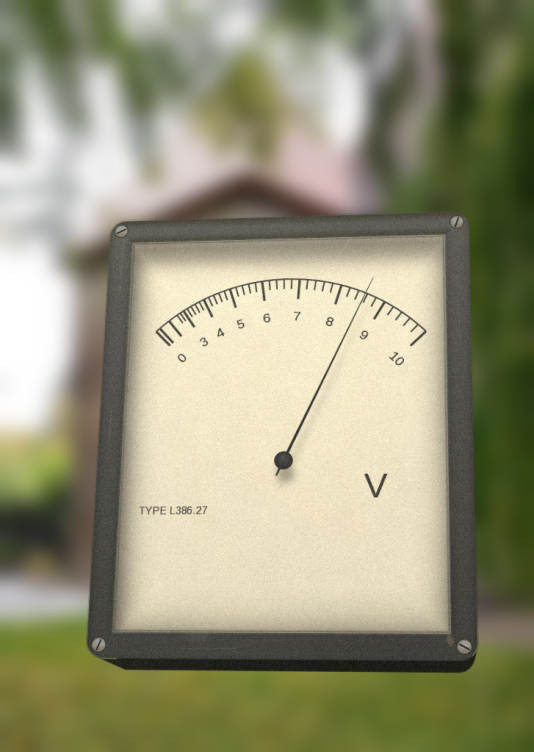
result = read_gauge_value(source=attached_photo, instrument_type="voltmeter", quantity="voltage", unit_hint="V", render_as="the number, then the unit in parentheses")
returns 8.6 (V)
